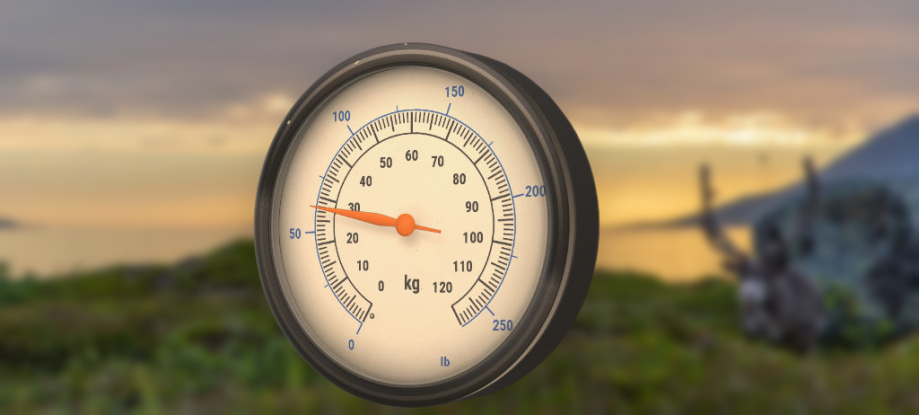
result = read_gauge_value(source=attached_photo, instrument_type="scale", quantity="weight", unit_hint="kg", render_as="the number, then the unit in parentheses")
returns 28 (kg)
